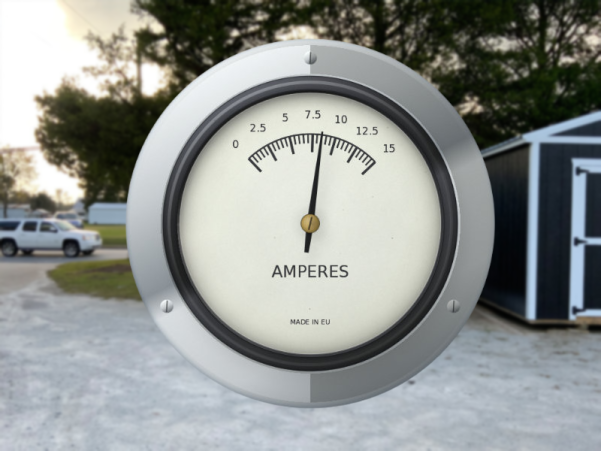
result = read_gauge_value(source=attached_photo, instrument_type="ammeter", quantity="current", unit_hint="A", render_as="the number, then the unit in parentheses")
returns 8.5 (A)
